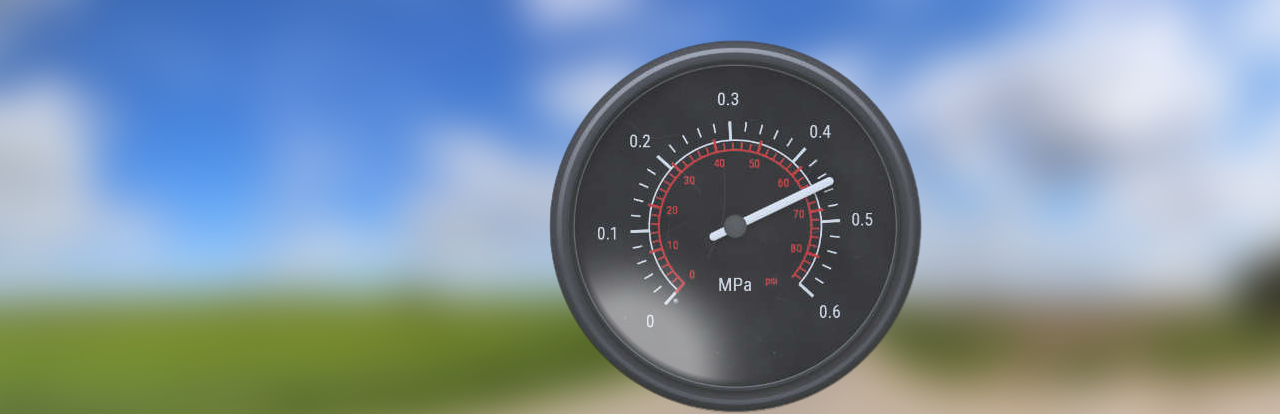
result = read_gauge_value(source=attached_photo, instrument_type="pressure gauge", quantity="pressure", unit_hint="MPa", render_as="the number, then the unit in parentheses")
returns 0.45 (MPa)
